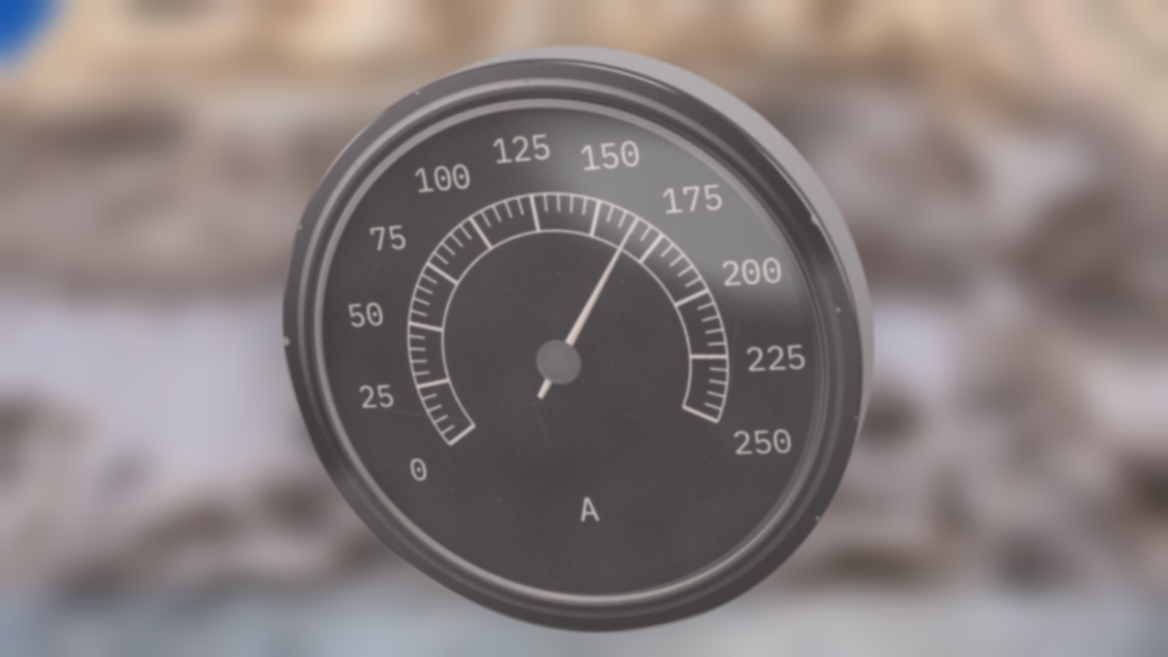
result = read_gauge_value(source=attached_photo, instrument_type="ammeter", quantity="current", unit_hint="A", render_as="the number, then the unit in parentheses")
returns 165 (A)
